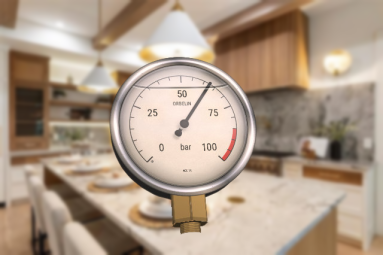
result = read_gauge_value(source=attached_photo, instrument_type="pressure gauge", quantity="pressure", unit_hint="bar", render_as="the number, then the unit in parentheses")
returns 62.5 (bar)
